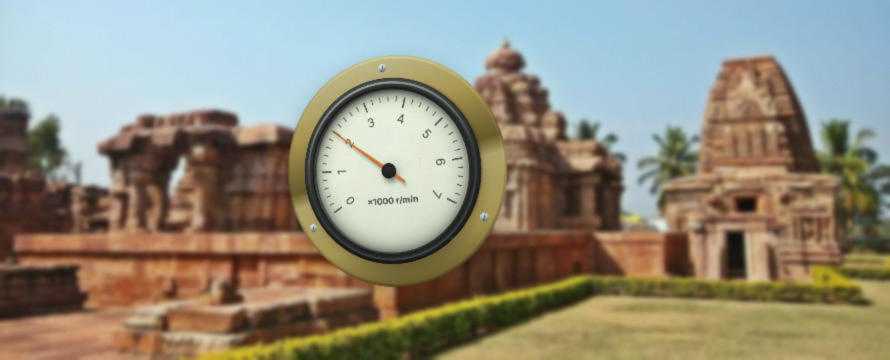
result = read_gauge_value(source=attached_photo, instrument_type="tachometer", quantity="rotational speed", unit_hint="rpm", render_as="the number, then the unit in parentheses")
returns 2000 (rpm)
